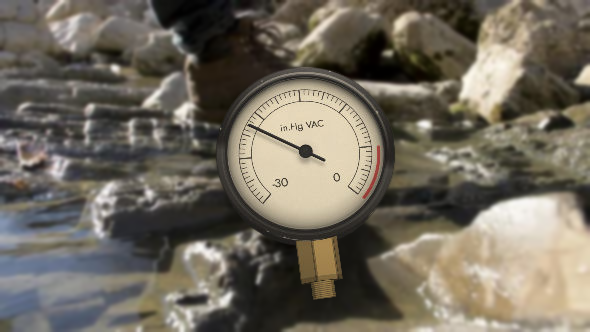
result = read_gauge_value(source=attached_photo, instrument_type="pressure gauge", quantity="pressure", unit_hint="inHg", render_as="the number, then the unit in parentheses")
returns -21.5 (inHg)
